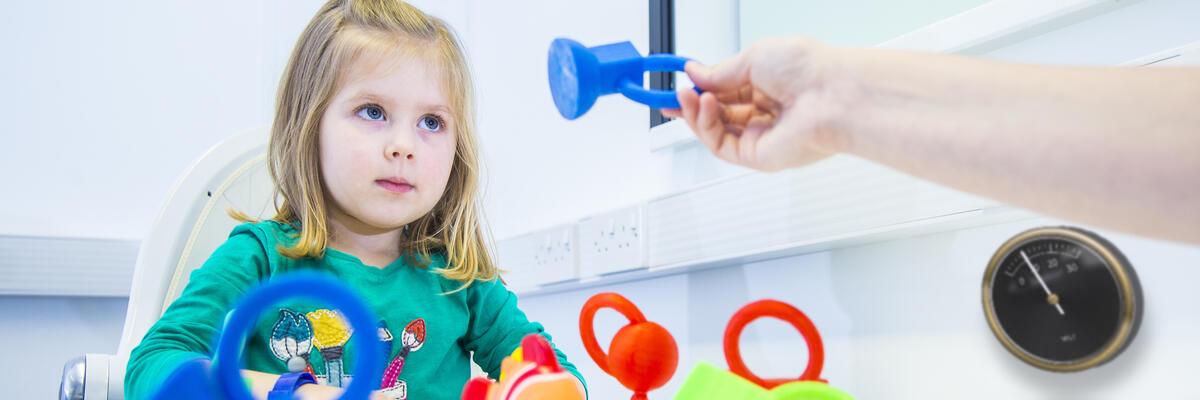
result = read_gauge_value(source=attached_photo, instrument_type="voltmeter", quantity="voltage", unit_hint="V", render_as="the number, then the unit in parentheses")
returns 10 (V)
